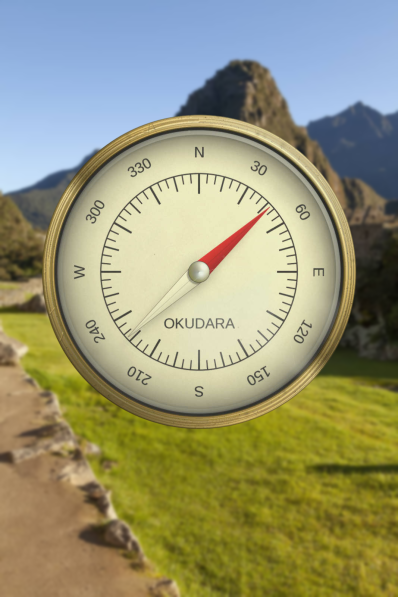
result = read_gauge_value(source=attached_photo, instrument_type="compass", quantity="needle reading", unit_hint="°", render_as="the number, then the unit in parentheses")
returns 47.5 (°)
